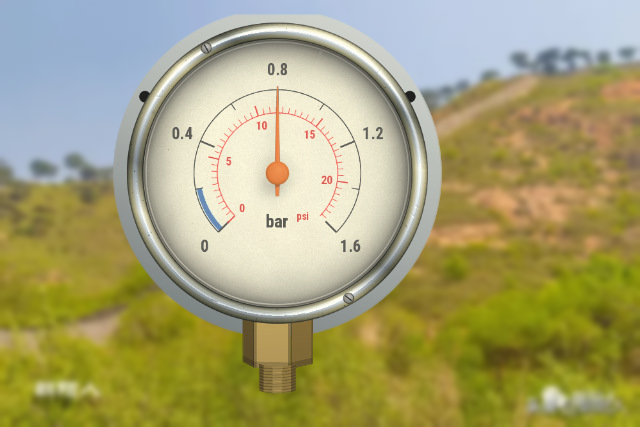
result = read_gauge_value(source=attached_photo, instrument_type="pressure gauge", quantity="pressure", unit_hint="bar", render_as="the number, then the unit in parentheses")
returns 0.8 (bar)
